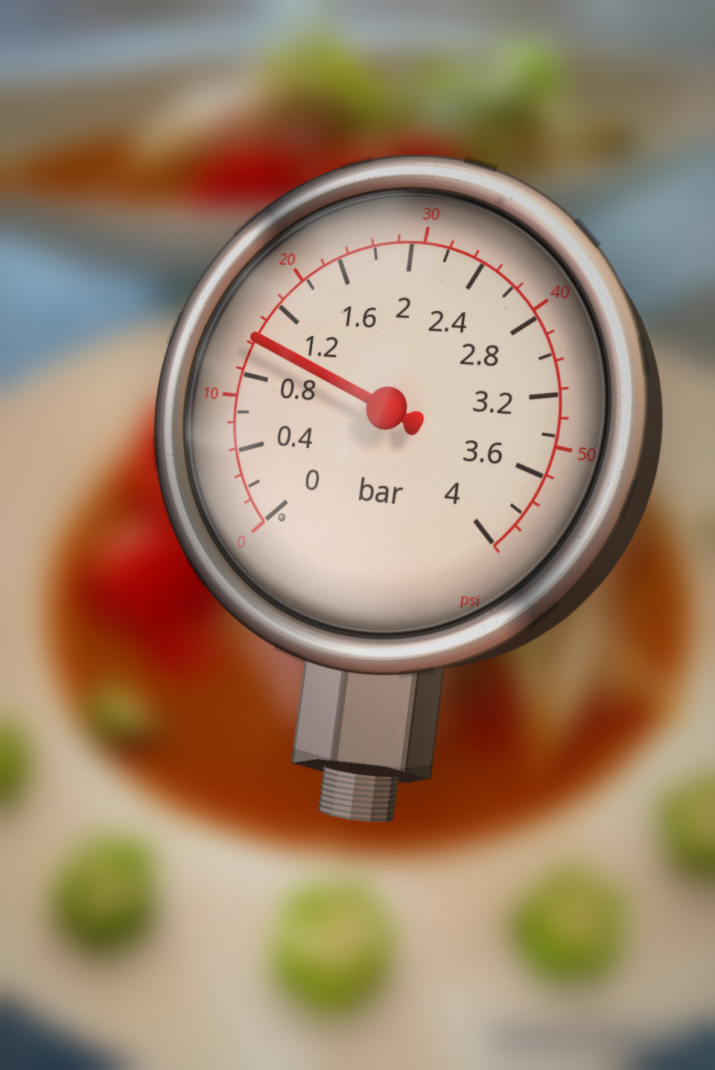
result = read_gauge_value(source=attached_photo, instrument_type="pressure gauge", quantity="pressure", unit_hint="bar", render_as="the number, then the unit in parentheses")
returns 1 (bar)
